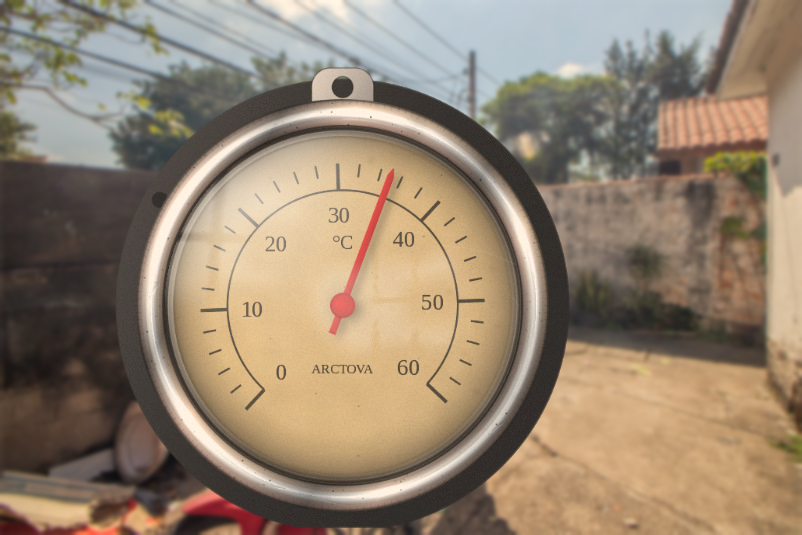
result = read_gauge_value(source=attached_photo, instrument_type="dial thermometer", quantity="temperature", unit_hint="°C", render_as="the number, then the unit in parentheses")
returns 35 (°C)
